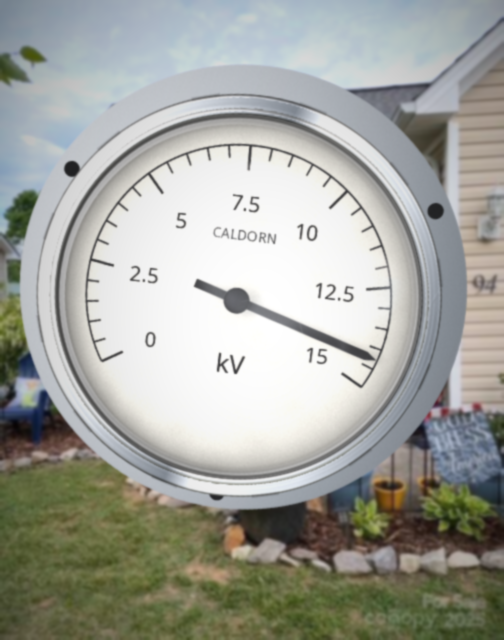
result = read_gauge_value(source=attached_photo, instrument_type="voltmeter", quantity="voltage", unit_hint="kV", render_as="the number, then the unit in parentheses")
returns 14.25 (kV)
